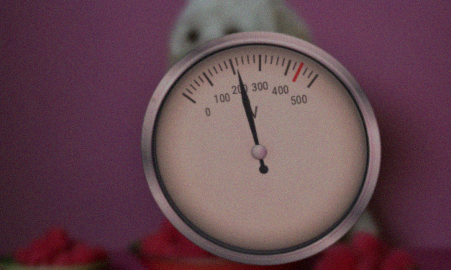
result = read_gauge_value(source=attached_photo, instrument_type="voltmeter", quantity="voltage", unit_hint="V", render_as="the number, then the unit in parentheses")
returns 220 (V)
